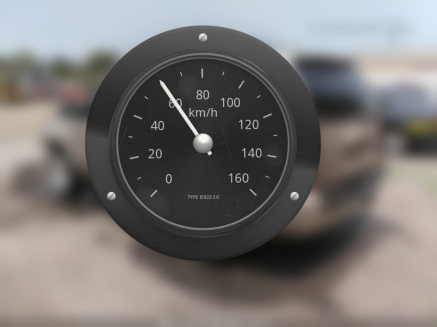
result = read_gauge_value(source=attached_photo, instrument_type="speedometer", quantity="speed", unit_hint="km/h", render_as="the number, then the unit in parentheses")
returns 60 (km/h)
